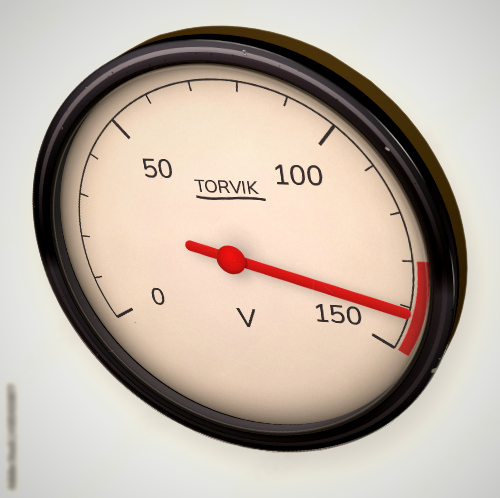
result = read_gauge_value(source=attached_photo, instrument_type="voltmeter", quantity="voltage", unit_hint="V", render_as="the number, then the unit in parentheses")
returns 140 (V)
